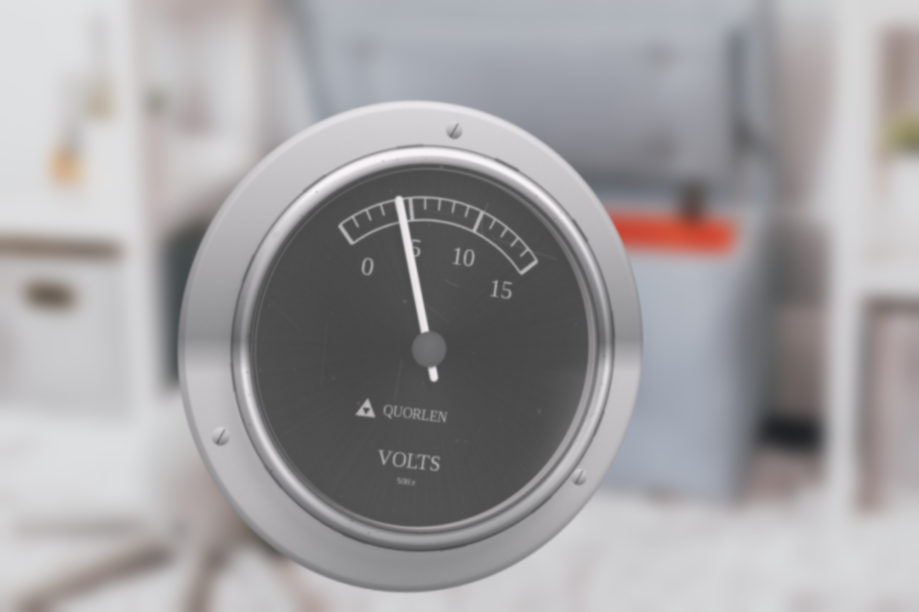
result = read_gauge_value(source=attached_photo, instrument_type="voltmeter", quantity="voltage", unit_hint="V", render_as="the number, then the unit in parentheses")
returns 4 (V)
